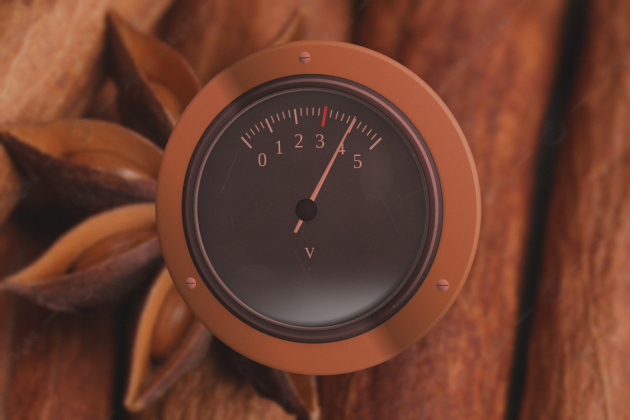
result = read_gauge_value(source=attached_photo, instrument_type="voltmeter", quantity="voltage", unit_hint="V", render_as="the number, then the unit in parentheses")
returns 4 (V)
